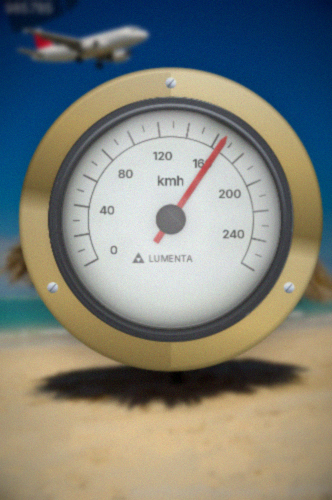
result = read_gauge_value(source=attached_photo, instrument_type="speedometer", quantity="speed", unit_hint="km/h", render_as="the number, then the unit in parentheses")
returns 165 (km/h)
